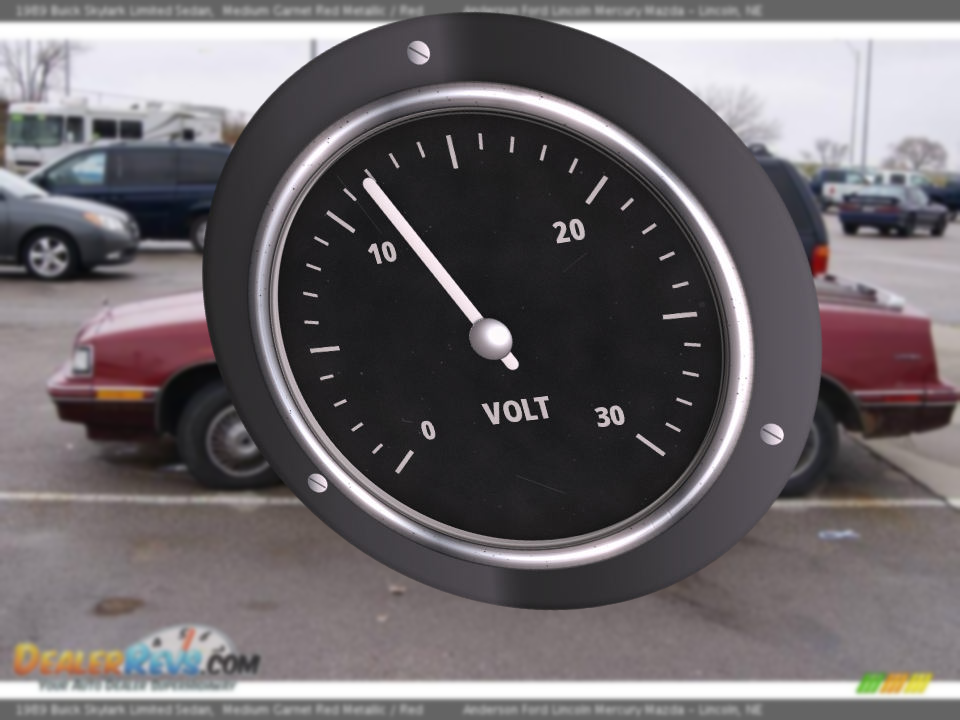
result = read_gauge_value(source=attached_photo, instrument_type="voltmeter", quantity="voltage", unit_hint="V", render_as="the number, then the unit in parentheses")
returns 12 (V)
